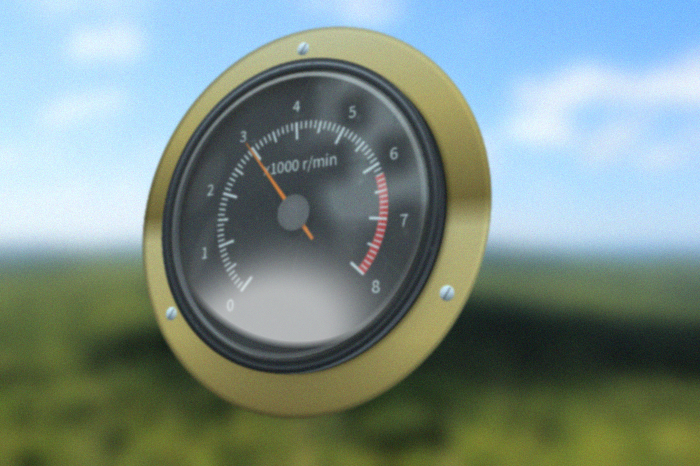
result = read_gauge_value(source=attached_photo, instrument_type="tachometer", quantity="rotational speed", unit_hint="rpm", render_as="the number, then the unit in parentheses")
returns 3000 (rpm)
